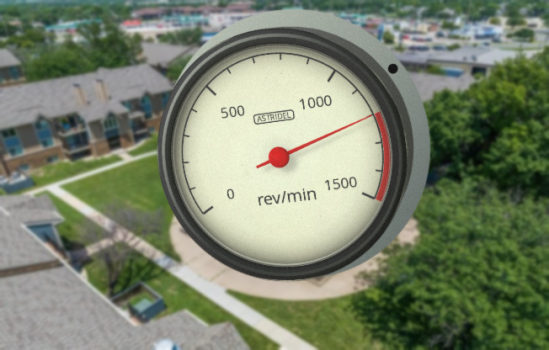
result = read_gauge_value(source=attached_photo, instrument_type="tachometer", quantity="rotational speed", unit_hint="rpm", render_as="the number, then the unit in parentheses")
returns 1200 (rpm)
